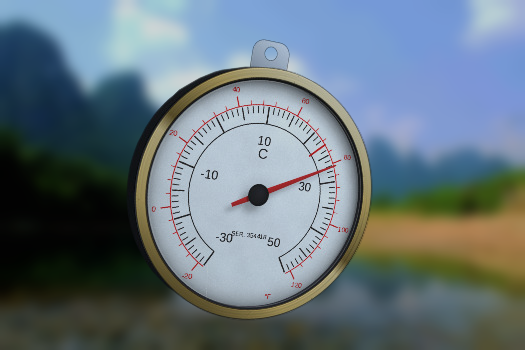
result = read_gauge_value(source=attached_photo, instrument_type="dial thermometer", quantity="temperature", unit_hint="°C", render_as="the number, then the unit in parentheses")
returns 27 (°C)
